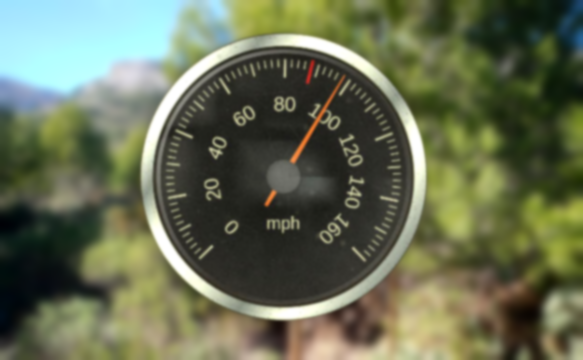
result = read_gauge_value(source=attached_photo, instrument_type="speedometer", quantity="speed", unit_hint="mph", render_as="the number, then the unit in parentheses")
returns 98 (mph)
